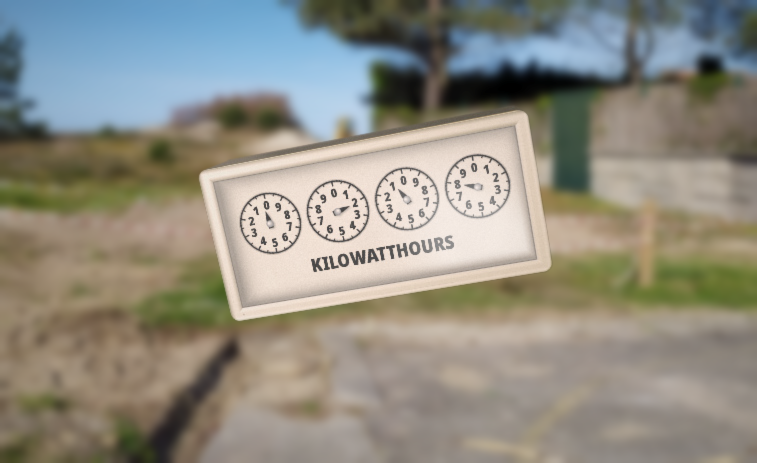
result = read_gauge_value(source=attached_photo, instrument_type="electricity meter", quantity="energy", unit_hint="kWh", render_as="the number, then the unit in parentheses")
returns 208 (kWh)
